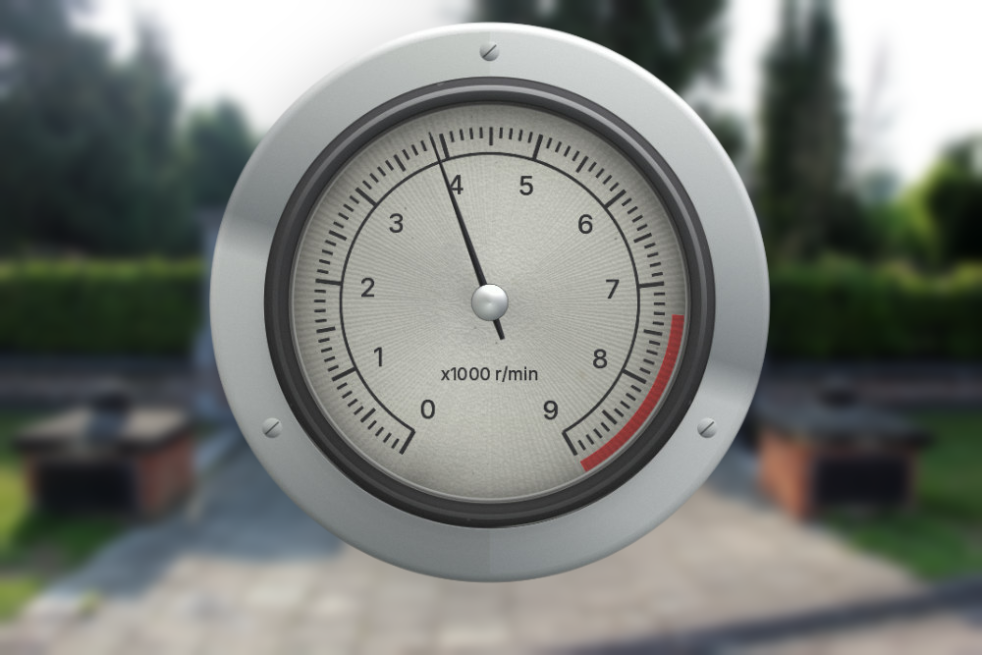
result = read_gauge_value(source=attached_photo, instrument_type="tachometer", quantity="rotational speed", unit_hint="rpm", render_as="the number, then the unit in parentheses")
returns 3900 (rpm)
